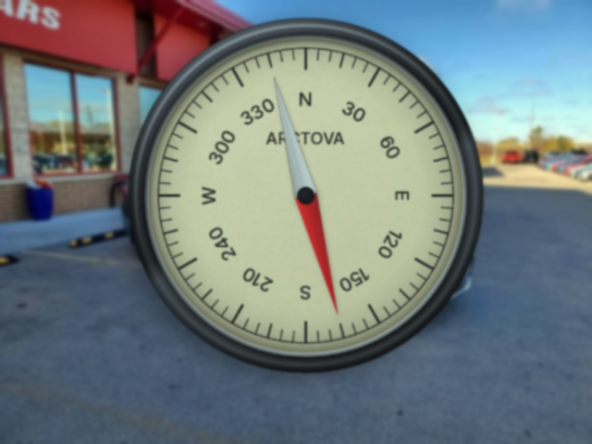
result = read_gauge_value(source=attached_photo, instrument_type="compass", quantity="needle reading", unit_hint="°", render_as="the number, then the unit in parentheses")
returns 165 (°)
